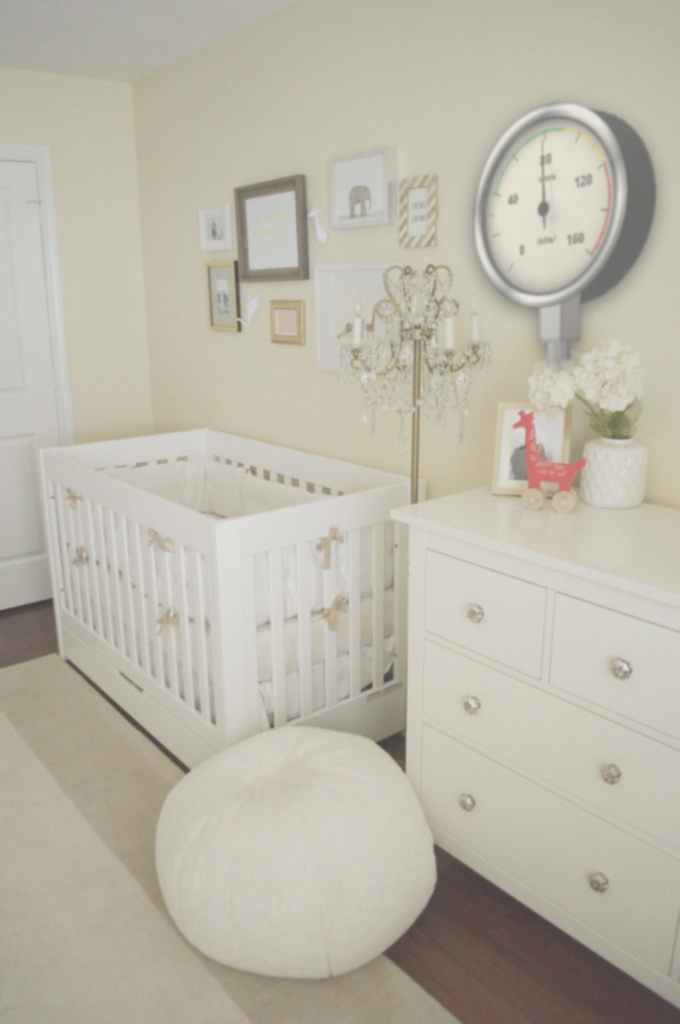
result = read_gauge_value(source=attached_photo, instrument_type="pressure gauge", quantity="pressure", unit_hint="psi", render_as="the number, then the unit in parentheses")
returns 80 (psi)
